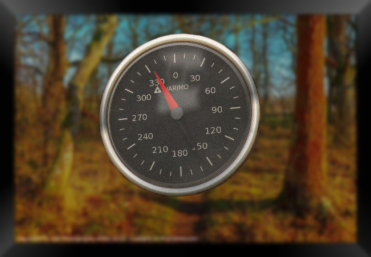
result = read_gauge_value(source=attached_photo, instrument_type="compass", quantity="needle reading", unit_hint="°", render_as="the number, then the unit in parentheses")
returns 335 (°)
